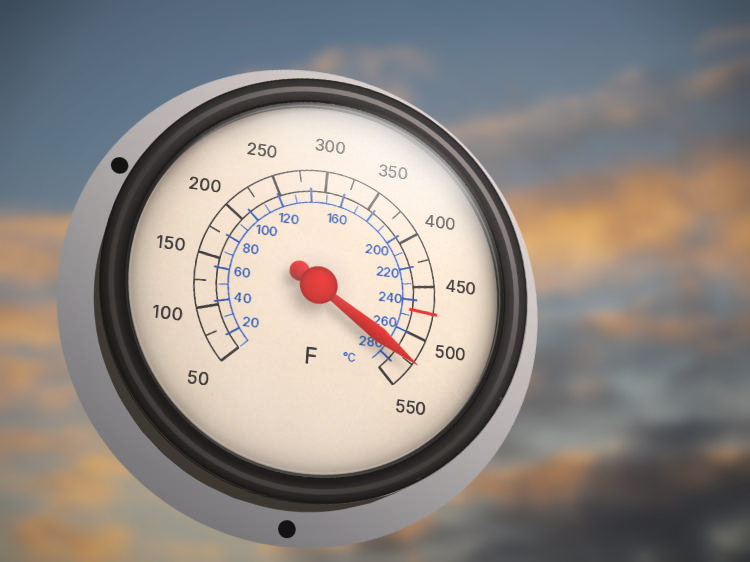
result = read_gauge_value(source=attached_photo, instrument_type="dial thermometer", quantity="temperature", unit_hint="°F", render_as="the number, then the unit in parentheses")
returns 525 (°F)
